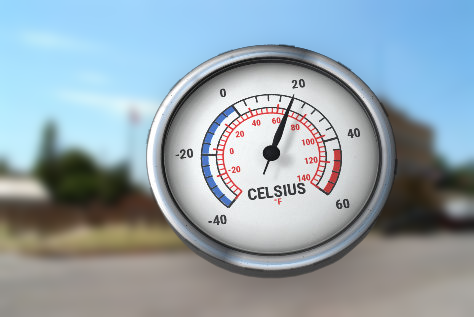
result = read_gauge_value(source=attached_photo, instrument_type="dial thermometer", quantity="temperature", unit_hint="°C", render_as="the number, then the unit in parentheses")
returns 20 (°C)
